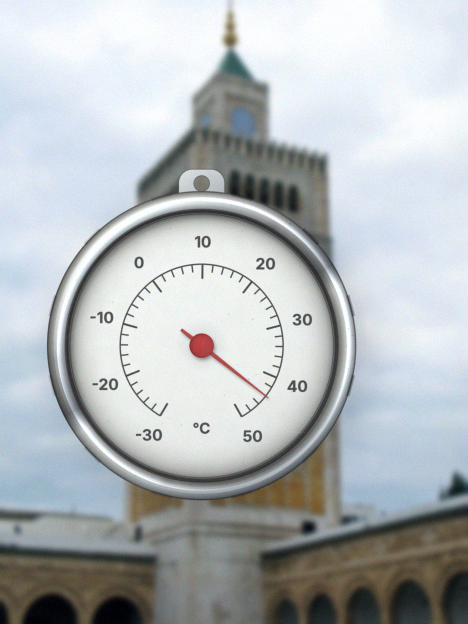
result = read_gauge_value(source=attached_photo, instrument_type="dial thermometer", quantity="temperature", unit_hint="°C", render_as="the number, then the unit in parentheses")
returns 44 (°C)
